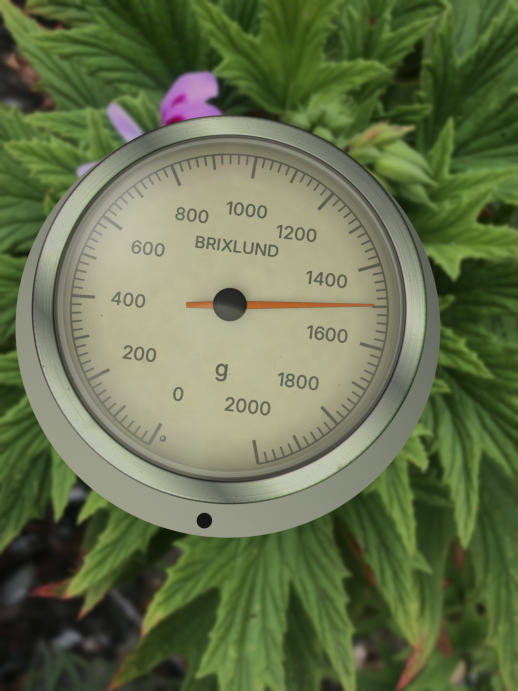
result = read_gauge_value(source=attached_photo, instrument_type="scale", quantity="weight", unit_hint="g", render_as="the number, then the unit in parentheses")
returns 1500 (g)
